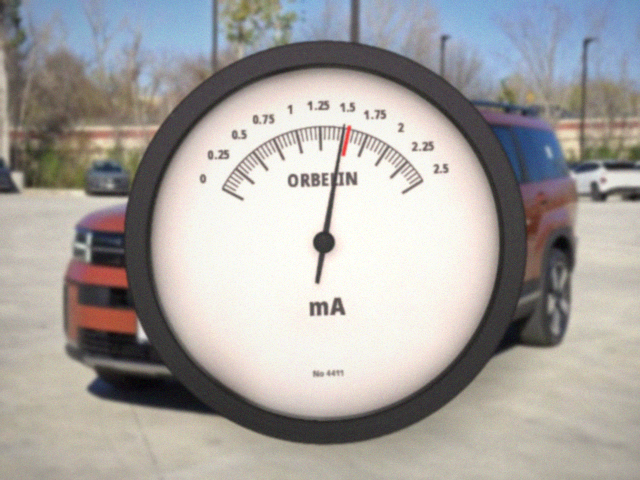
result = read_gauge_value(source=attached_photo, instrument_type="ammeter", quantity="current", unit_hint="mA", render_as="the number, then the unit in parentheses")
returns 1.5 (mA)
